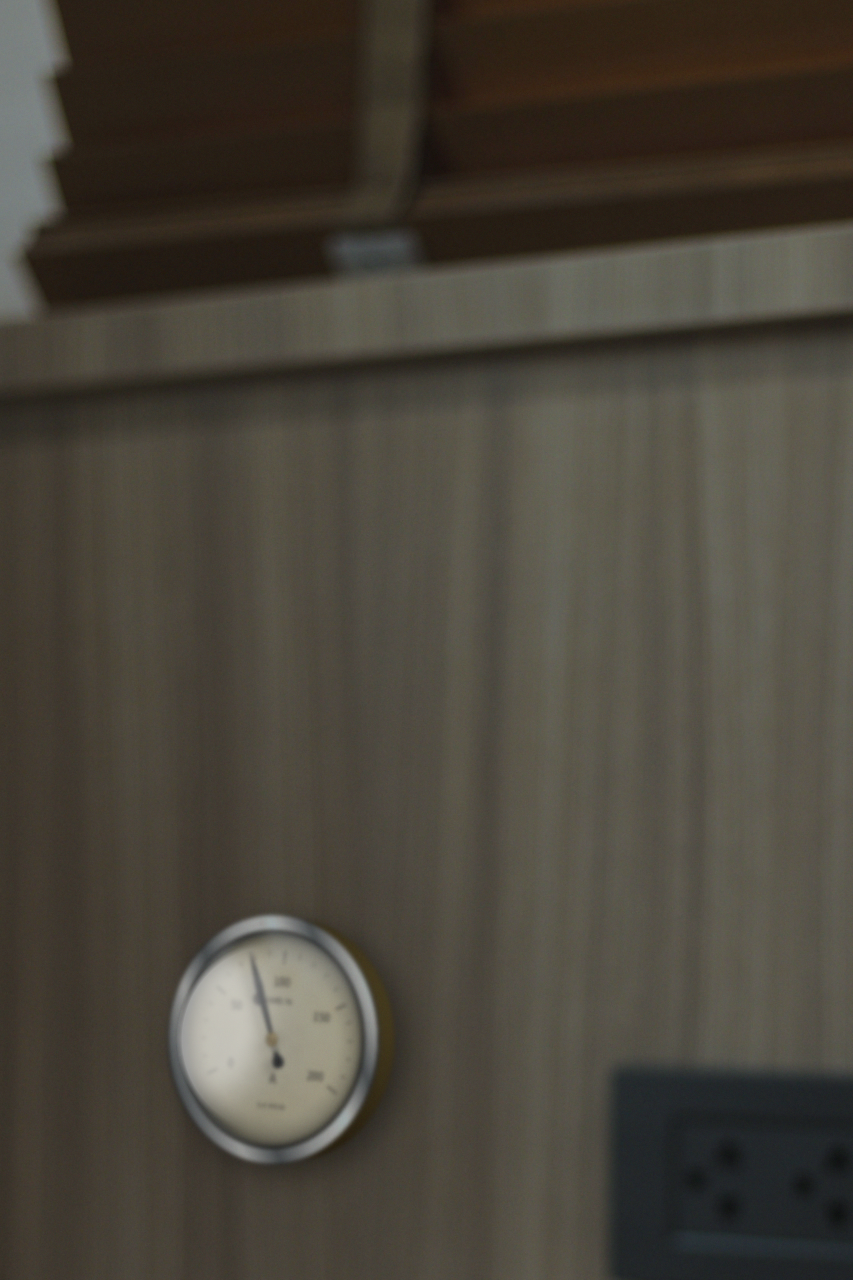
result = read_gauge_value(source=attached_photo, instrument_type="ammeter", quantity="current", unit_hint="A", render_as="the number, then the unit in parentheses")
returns 80 (A)
